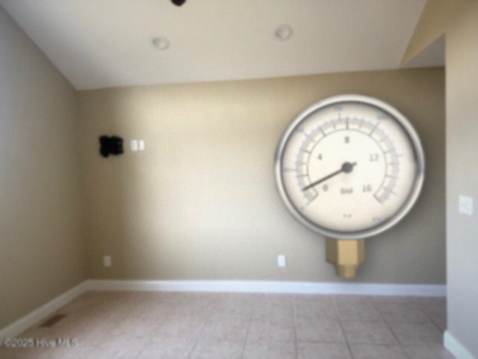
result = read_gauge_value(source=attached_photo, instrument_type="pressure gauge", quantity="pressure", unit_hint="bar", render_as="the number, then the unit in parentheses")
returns 1 (bar)
